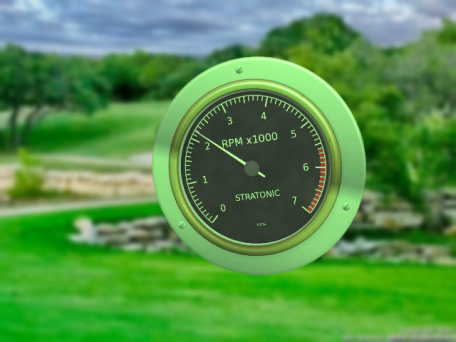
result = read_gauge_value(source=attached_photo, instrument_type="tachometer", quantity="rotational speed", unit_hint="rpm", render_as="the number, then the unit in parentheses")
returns 2200 (rpm)
